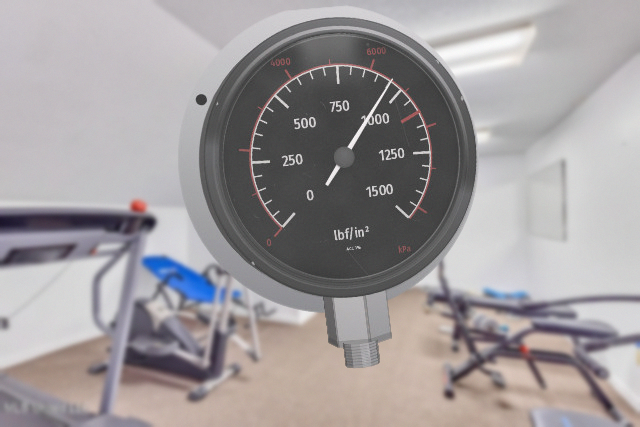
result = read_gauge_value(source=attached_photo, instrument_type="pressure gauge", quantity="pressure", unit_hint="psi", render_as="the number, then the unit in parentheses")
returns 950 (psi)
